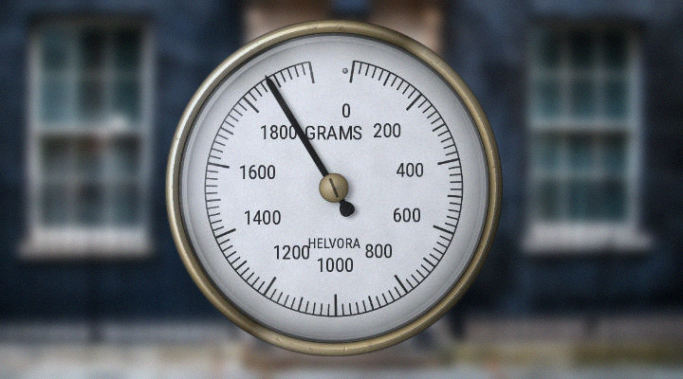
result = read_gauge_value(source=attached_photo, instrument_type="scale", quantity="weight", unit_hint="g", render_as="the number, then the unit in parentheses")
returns 1880 (g)
